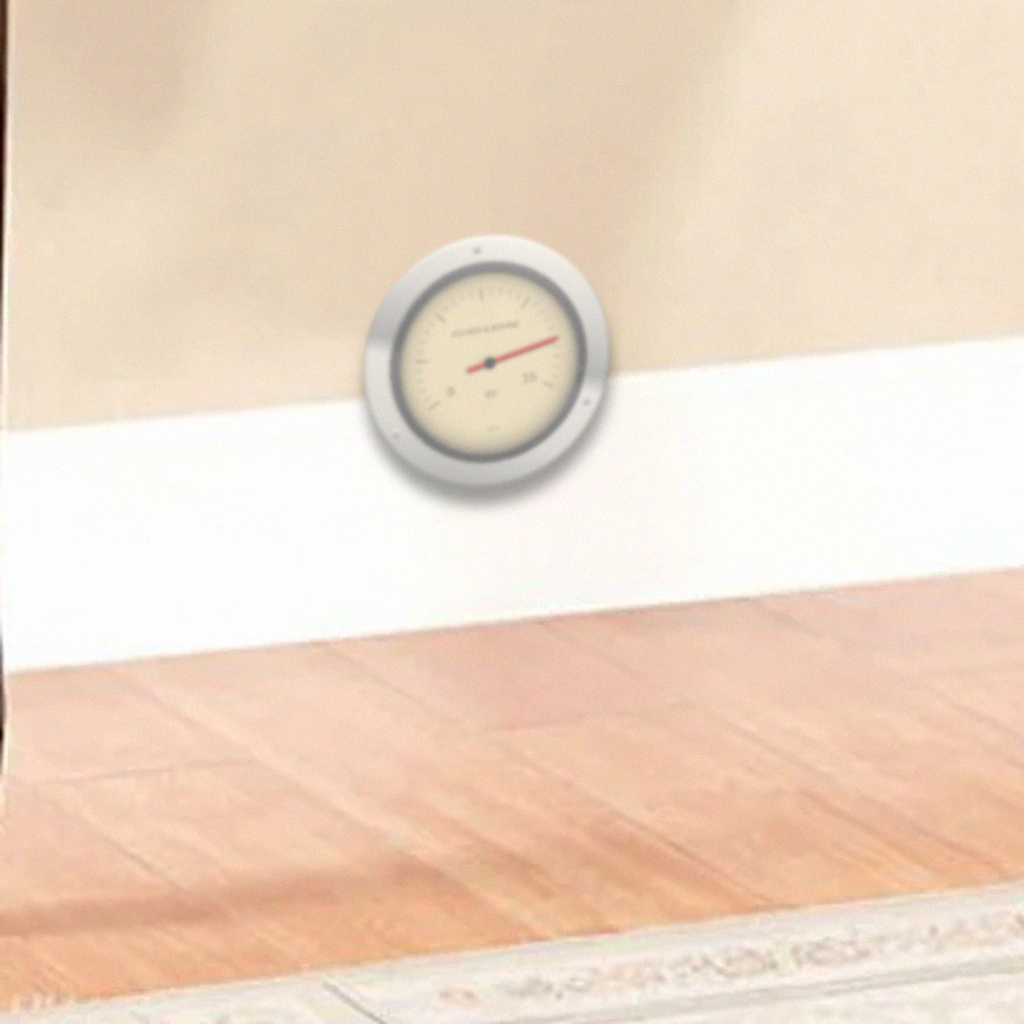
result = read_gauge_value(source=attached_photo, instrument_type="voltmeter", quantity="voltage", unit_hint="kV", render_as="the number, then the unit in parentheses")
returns 12.5 (kV)
